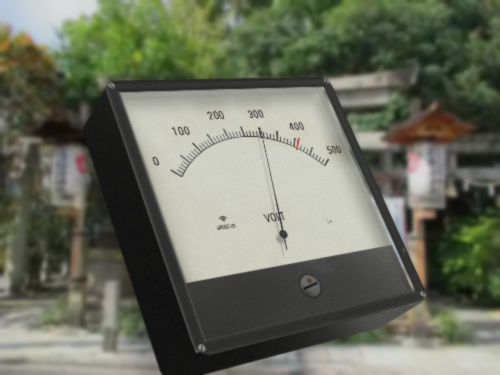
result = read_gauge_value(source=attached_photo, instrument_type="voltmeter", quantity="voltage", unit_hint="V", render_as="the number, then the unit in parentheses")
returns 300 (V)
